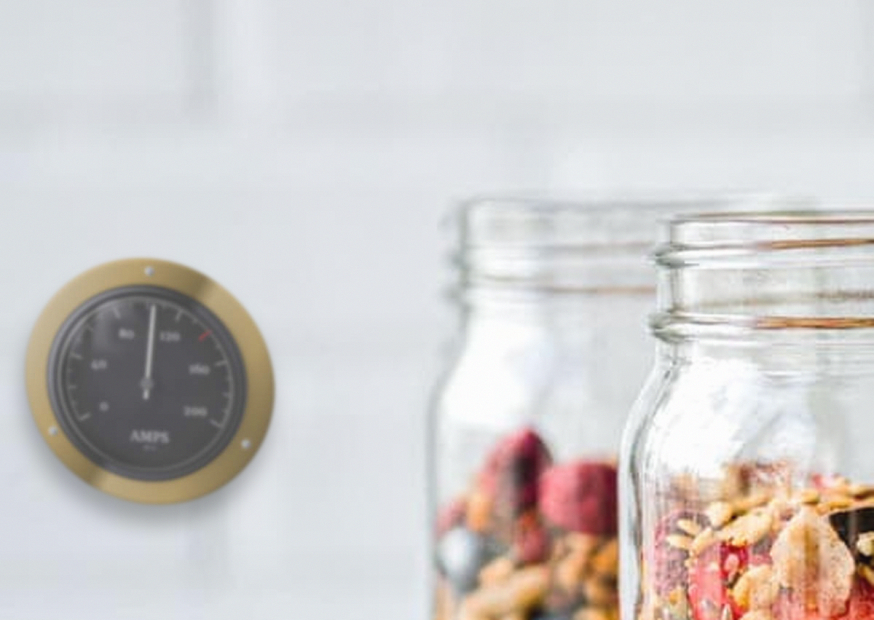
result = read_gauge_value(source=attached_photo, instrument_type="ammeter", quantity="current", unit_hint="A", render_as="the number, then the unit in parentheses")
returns 105 (A)
